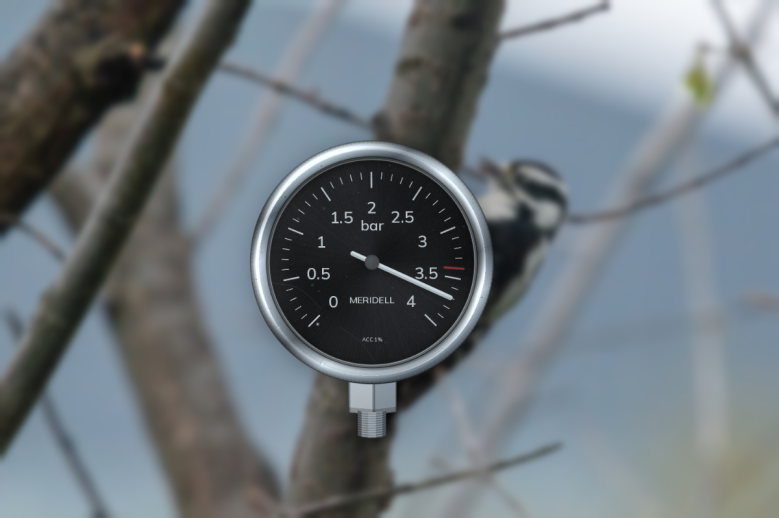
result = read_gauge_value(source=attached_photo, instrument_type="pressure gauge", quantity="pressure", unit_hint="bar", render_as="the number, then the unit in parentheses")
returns 3.7 (bar)
